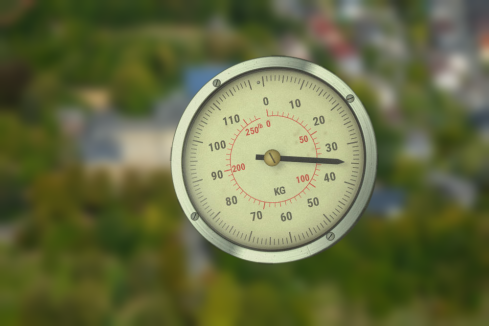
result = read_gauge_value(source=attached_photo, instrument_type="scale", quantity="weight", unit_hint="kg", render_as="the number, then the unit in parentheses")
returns 35 (kg)
